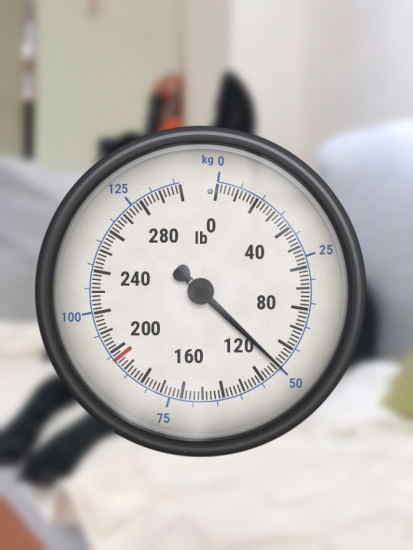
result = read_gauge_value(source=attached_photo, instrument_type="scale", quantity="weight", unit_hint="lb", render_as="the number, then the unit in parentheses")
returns 110 (lb)
